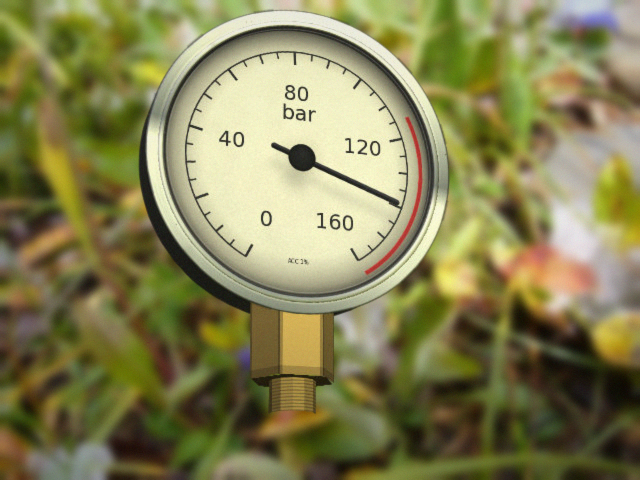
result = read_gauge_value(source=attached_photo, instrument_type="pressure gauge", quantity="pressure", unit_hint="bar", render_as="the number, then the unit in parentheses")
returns 140 (bar)
